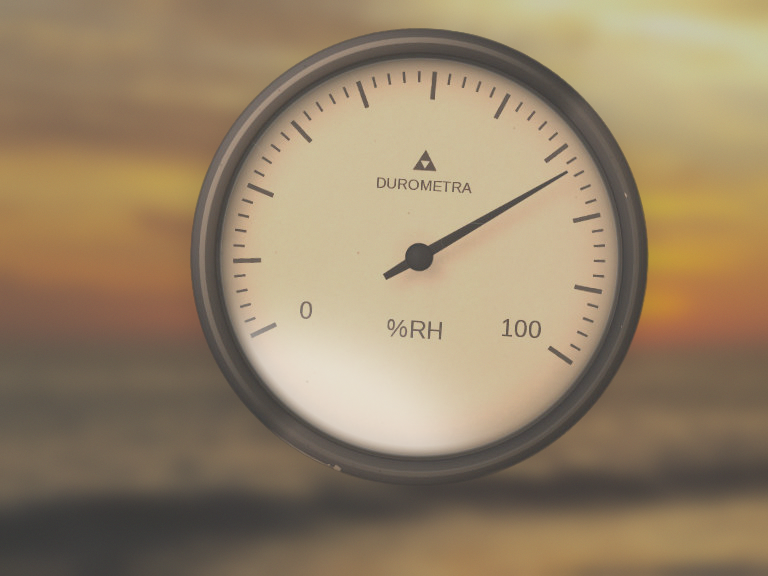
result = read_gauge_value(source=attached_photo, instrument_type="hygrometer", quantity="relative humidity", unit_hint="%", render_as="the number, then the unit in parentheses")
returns 73 (%)
